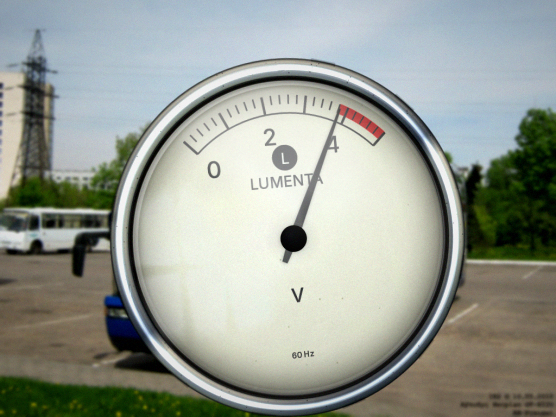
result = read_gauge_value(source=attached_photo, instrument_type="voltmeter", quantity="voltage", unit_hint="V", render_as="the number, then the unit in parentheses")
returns 3.8 (V)
